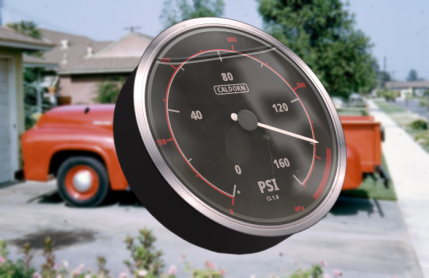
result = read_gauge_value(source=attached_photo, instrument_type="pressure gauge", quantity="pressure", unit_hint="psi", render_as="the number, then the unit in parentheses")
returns 140 (psi)
